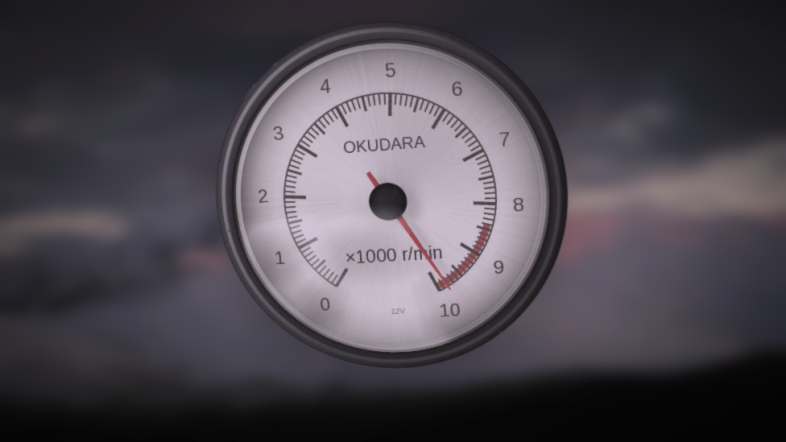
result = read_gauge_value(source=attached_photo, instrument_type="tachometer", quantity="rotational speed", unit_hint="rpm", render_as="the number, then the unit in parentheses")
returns 9800 (rpm)
